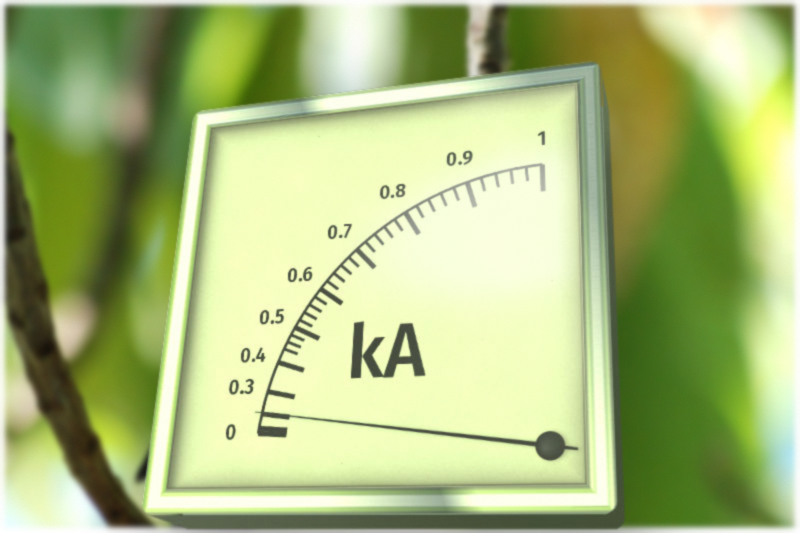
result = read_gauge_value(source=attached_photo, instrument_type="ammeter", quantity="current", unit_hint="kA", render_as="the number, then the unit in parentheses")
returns 0.2 (kA)
